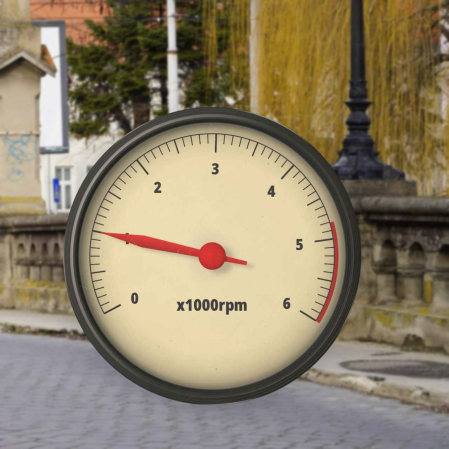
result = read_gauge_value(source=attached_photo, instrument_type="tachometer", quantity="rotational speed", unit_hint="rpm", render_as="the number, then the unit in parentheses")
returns 1000 (rpm)
